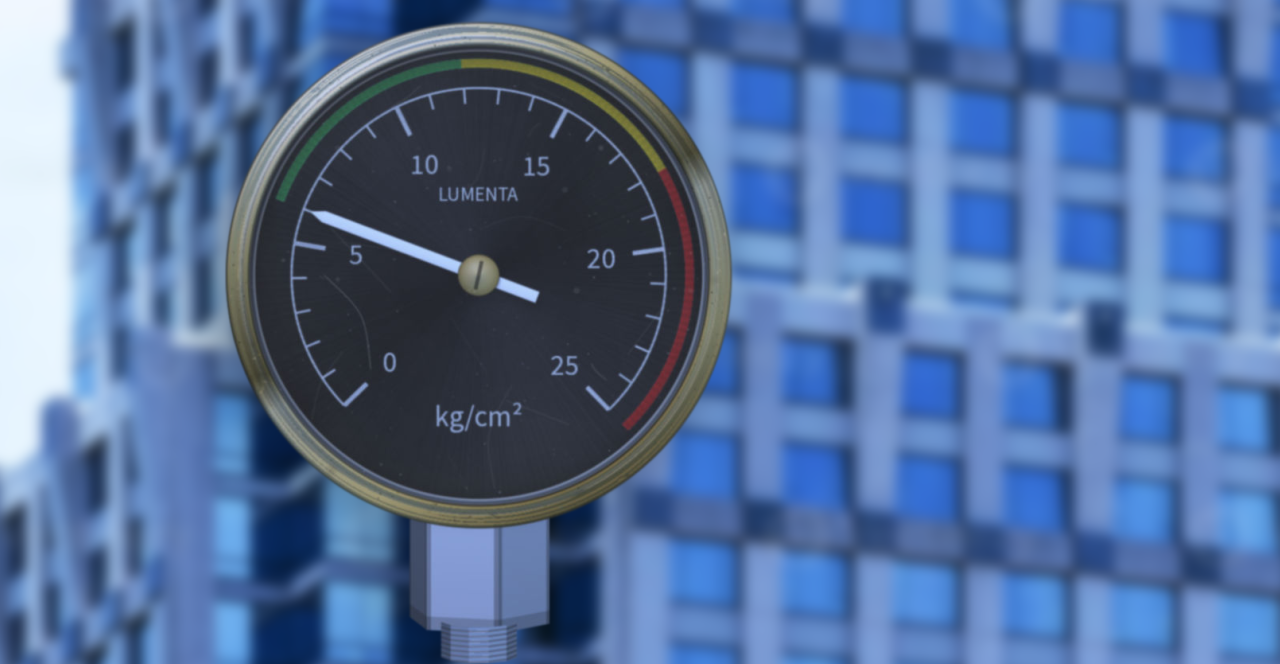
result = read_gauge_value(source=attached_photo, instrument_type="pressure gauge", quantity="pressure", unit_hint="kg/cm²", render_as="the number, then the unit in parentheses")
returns 6 (kg/cm²)
